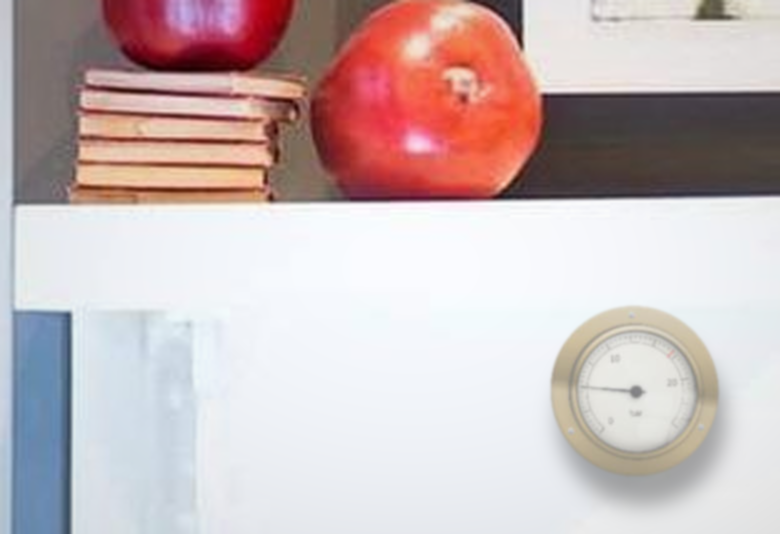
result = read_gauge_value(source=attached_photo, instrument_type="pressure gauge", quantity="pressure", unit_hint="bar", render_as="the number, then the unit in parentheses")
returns 5 (bar)
